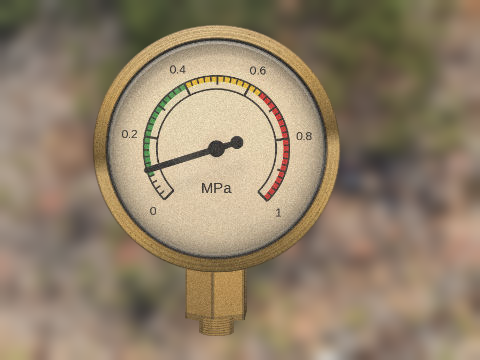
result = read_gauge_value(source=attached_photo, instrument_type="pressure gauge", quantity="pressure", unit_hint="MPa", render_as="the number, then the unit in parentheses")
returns 0.1 (MPa)
